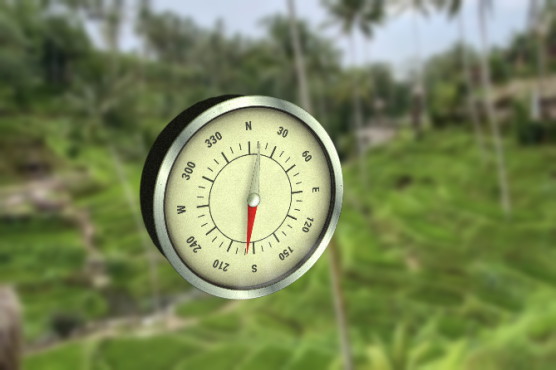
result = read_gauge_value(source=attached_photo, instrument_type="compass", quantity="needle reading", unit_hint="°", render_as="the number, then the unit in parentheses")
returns 190 (°)
